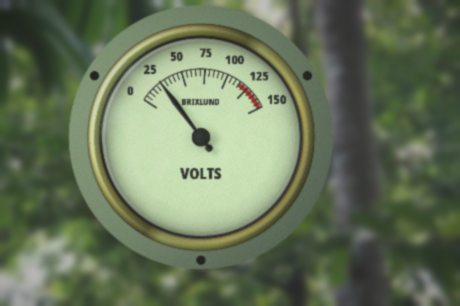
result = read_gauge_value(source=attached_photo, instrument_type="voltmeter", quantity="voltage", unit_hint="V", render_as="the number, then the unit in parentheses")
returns 25 (V)
